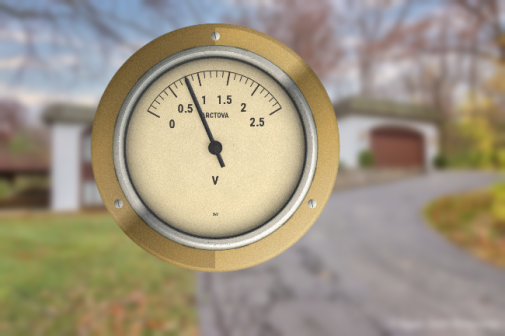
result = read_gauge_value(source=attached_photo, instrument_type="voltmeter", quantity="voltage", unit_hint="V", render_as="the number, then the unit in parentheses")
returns 0.8 (V)
